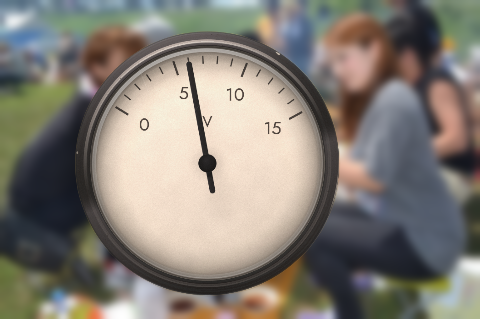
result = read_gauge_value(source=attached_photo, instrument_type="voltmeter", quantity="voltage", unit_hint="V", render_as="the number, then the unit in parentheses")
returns 6 (V)
